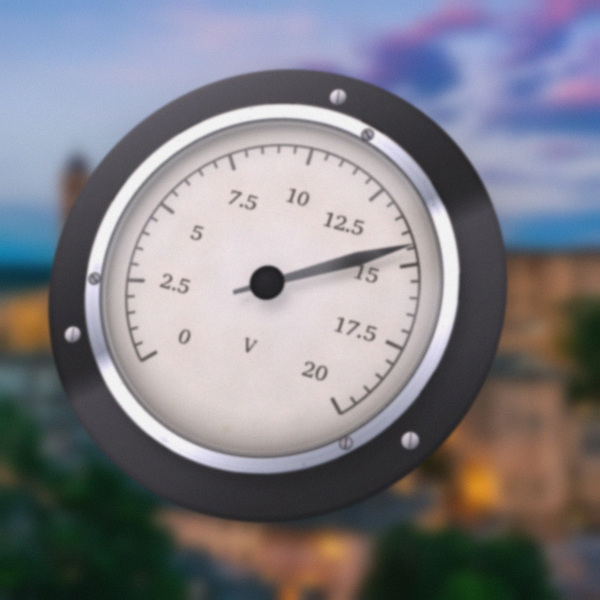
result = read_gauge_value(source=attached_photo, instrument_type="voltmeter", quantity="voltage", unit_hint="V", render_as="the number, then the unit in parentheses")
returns 14.5 (V)
